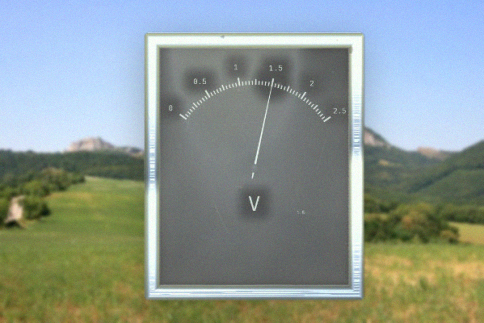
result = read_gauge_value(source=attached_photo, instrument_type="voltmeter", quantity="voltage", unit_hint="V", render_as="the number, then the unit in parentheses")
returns 1.5 (V)
